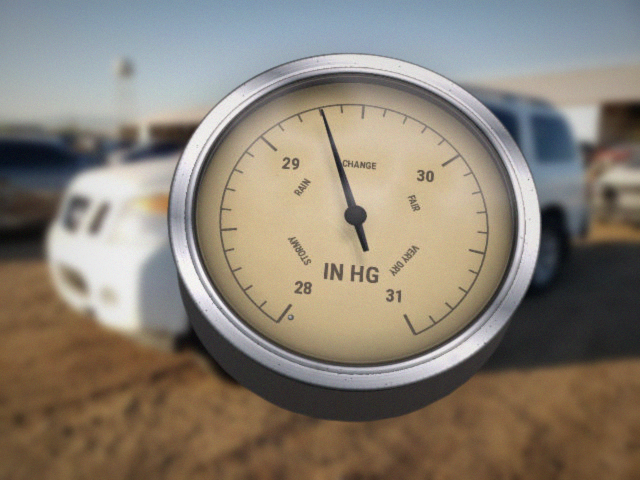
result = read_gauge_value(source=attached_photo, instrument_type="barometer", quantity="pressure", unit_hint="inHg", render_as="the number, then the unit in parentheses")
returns 29.3 (inHg)
